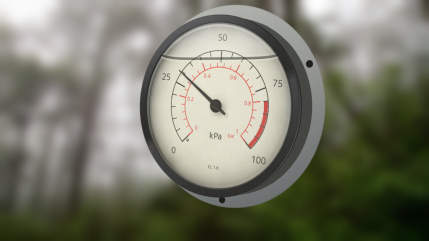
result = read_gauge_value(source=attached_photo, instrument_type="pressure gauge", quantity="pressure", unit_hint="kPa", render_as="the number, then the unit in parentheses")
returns 30 (kPa)
